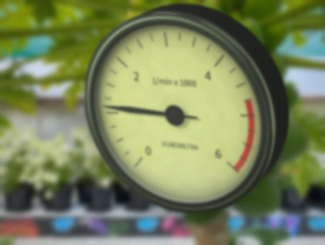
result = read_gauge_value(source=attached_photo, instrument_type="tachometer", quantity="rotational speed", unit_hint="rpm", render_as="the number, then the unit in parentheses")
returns 1125 (rpm)
